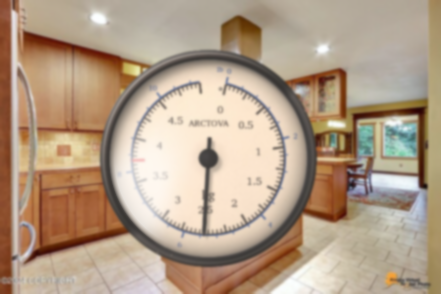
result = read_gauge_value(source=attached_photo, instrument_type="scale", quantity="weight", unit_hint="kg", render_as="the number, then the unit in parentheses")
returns 2.5 (kg)
